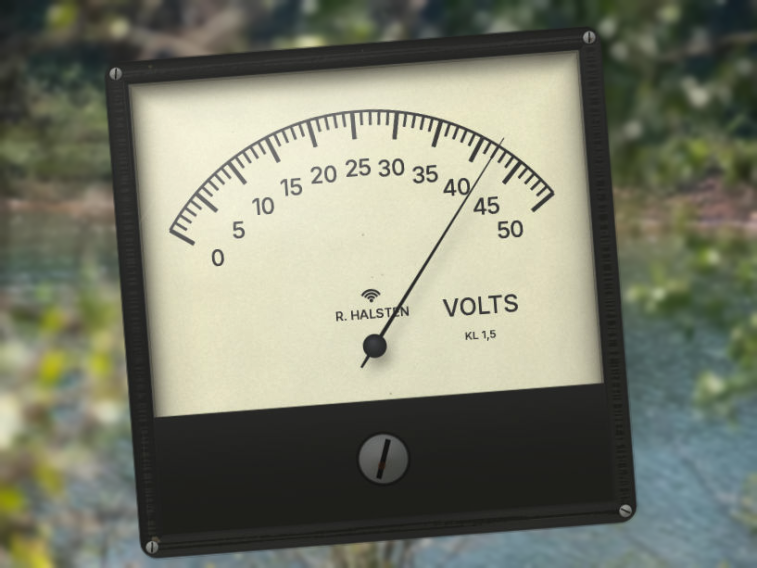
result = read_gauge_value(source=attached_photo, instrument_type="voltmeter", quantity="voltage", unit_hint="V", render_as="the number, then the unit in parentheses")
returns 42 (V)
